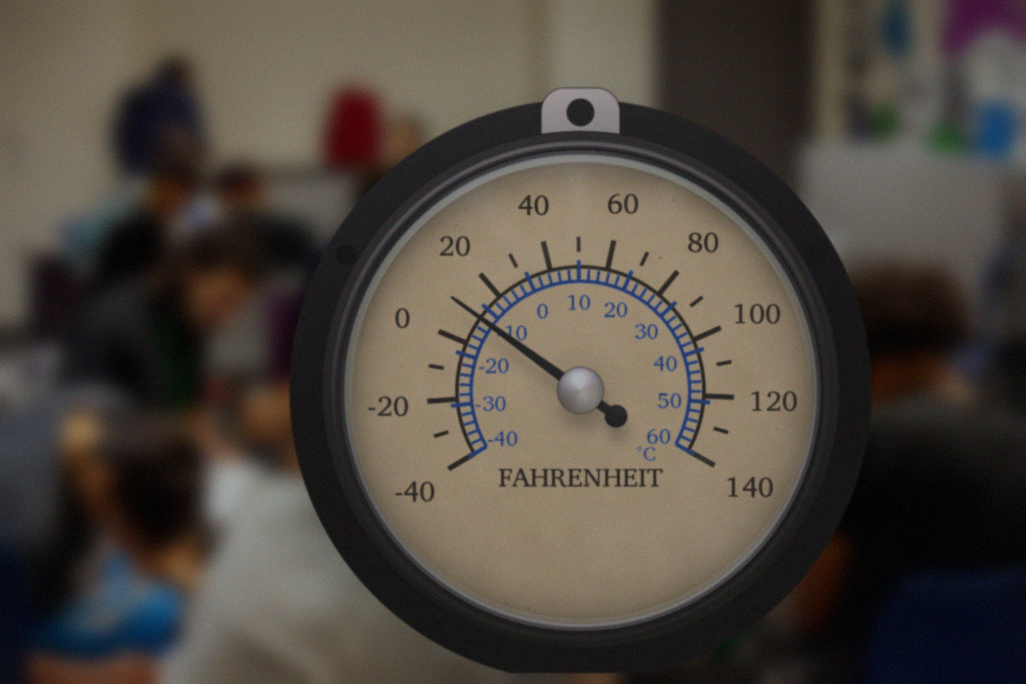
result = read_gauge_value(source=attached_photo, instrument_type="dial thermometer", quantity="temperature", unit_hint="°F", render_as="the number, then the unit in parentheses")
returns 10 (°F)
